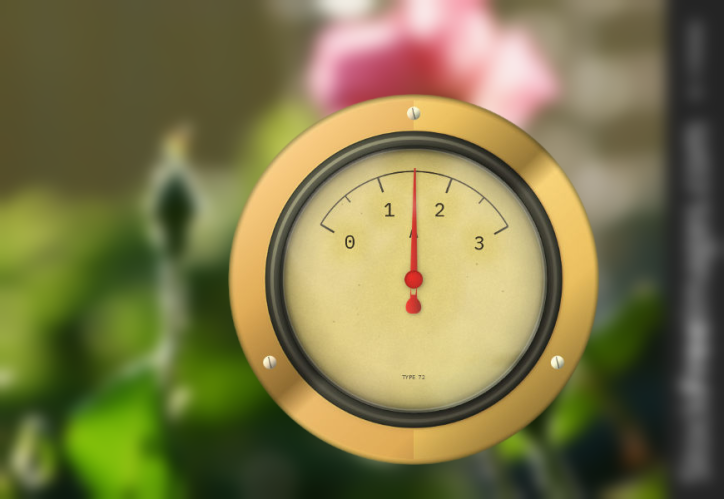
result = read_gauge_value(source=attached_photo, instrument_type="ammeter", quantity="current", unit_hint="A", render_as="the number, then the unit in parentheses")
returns 1.5 (A)
